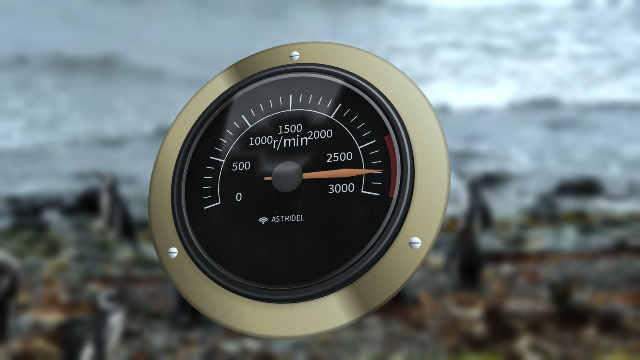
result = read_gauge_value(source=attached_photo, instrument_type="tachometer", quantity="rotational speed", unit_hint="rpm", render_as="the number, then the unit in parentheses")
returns 2800 (rpm)
